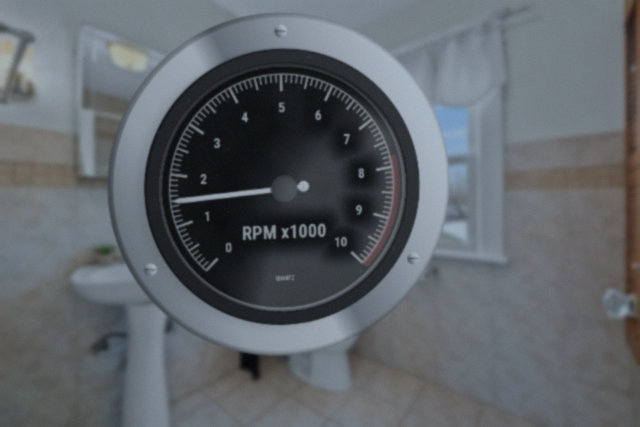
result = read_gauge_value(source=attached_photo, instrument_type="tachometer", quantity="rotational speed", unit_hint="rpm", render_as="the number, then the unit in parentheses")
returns 1500 (rpm)
